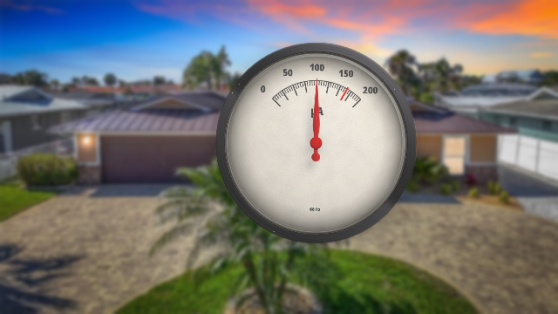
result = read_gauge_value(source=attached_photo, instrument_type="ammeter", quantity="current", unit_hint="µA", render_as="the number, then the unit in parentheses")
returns 100 (µA)
